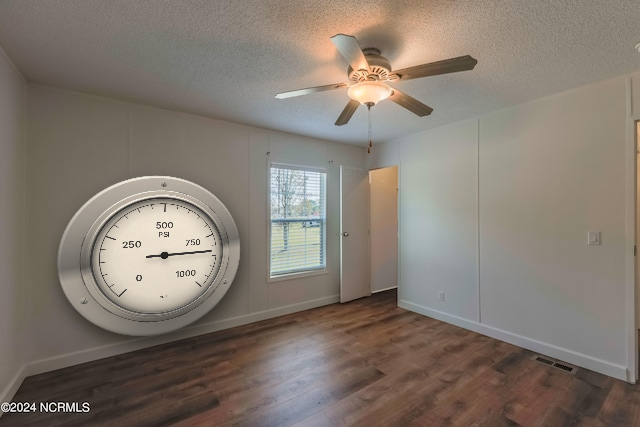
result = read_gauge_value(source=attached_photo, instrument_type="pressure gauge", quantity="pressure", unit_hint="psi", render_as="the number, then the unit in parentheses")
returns 825 (psi)
